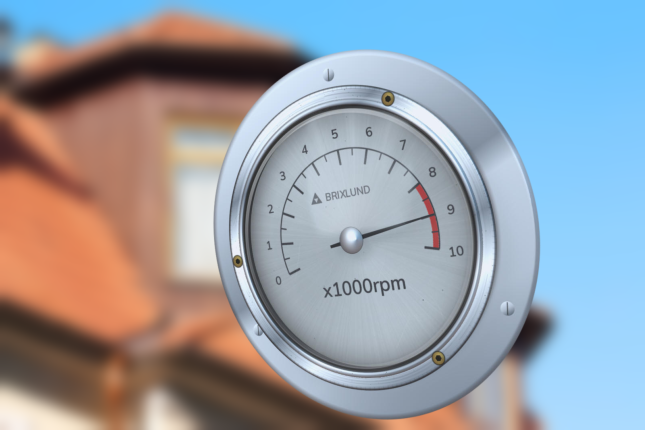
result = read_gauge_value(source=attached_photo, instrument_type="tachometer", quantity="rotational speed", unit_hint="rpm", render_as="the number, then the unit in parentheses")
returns 9000 (rpm)
